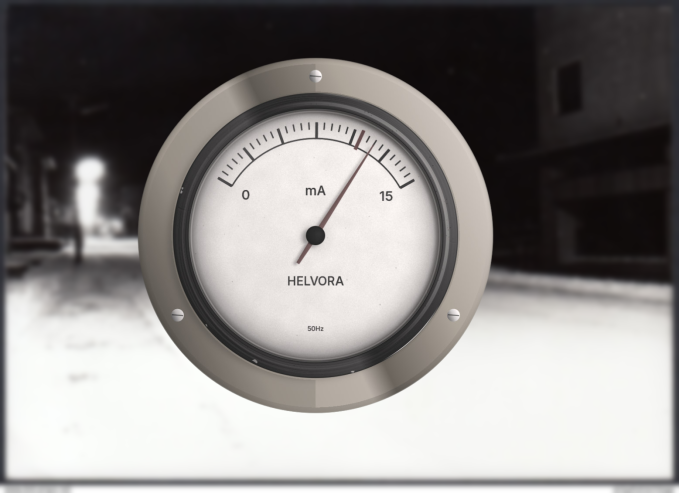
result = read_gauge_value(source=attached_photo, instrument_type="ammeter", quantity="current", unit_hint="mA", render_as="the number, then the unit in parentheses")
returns 11.5 (mA)
